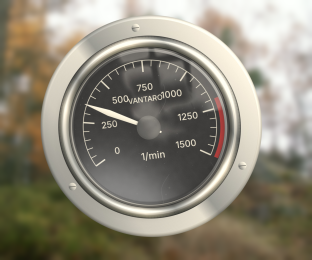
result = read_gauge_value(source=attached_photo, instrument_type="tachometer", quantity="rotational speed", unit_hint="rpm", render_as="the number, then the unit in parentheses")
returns 350 (rpm)
